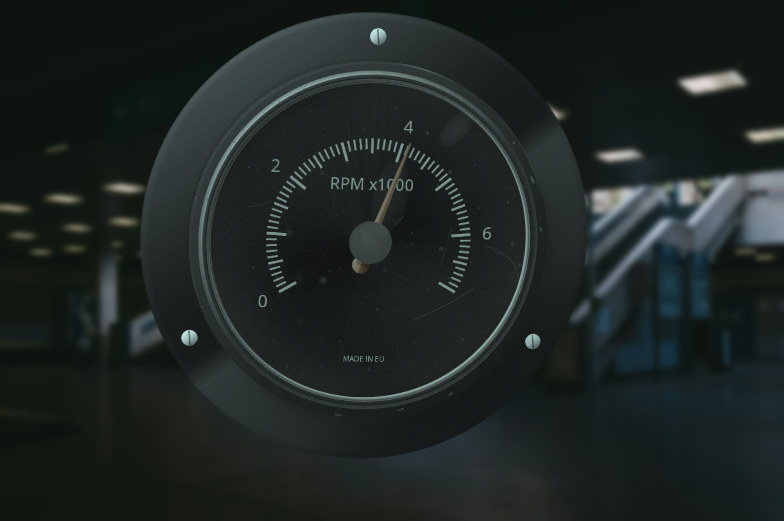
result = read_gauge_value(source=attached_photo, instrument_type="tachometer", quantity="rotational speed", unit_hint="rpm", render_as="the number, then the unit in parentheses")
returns 4100 (rpm)
